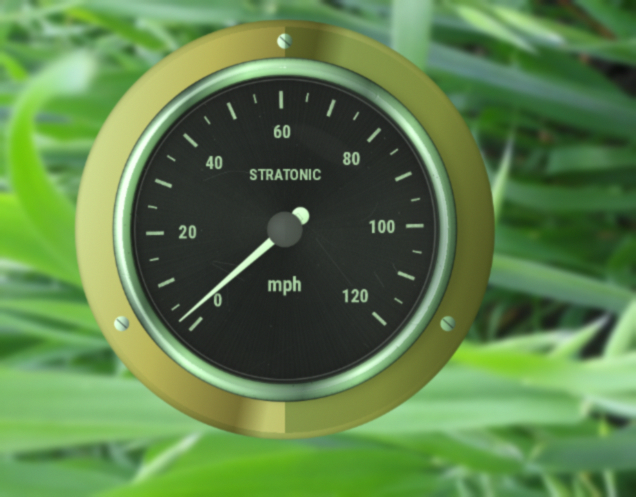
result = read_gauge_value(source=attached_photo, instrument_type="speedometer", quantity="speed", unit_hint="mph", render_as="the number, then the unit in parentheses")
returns 2.5 (mph)
